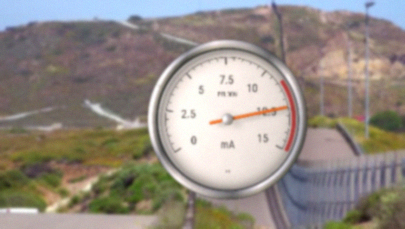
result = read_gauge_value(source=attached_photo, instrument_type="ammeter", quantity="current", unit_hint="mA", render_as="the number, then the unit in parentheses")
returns 12.5 (mA)
